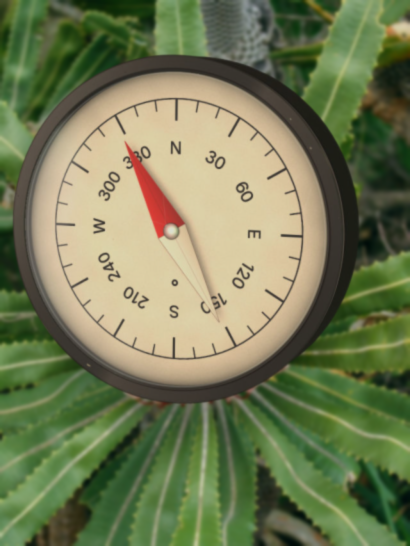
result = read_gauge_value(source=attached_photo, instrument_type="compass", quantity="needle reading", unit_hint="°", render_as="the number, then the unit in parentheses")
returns 330 (°)
